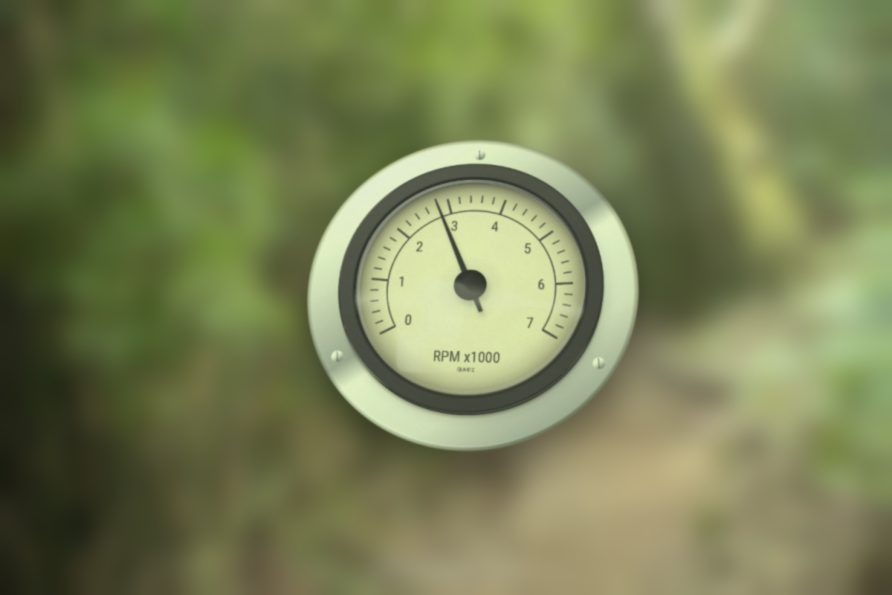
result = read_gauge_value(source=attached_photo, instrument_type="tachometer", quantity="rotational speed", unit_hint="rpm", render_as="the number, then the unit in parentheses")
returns 2800 (rpm)
